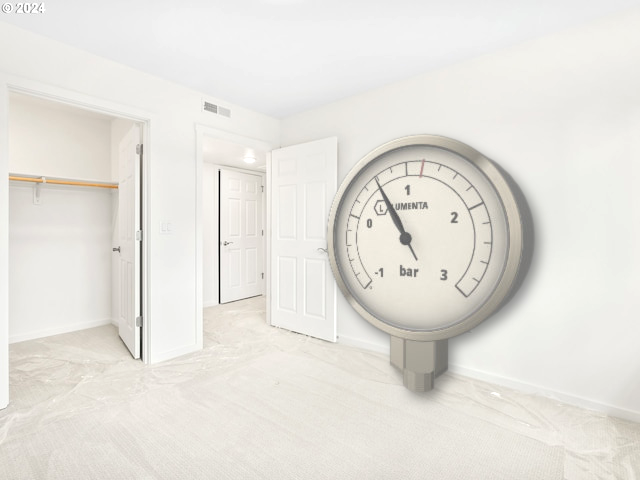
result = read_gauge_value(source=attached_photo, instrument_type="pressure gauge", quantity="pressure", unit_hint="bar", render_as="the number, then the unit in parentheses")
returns 0.6 (bar)
